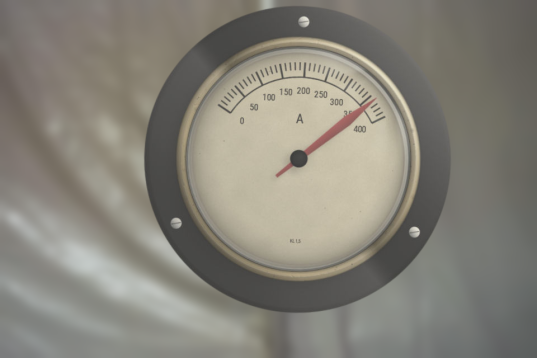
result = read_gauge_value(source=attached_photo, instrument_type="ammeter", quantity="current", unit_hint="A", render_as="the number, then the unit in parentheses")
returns 360 (A)
